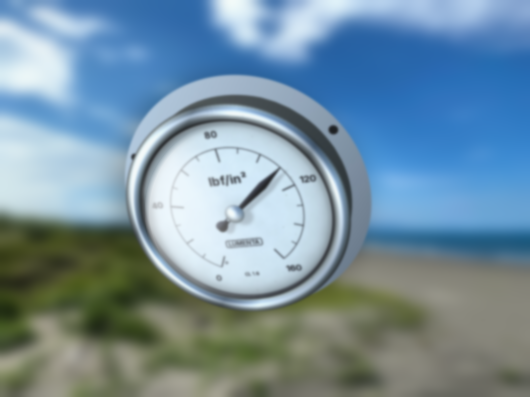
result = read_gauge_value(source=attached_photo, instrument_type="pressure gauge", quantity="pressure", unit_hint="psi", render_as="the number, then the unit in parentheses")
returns 110 (psi)
